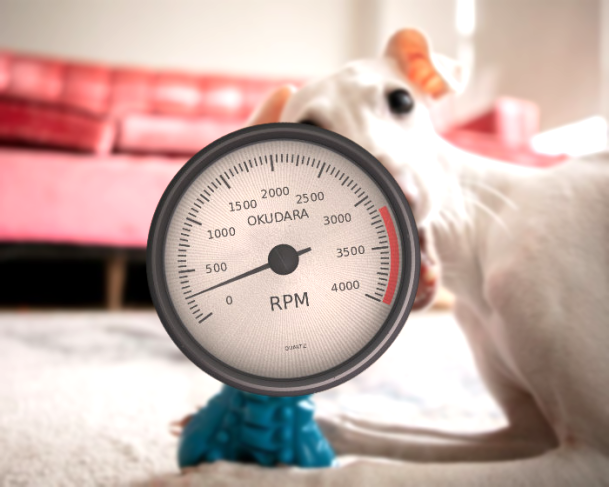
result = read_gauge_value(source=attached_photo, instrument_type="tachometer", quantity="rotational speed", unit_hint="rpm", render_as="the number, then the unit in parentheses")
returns 250 (rpm)
